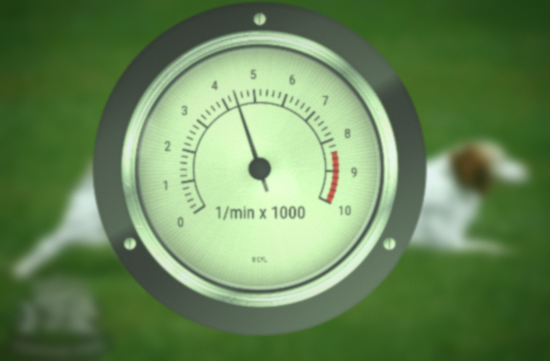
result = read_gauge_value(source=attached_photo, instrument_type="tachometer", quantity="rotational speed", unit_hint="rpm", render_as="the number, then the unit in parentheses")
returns 4400 (rpm)
